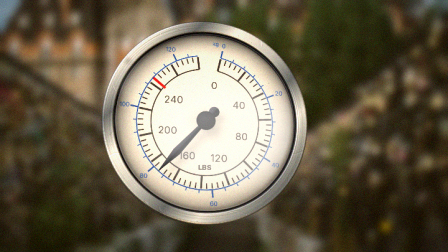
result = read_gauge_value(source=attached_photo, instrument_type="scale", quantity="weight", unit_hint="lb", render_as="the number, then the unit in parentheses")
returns 172 (lb)
